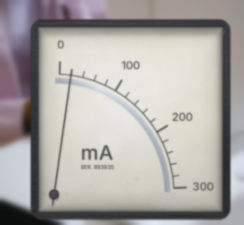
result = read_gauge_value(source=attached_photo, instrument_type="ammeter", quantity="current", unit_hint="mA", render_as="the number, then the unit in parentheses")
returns 20 (mA)
